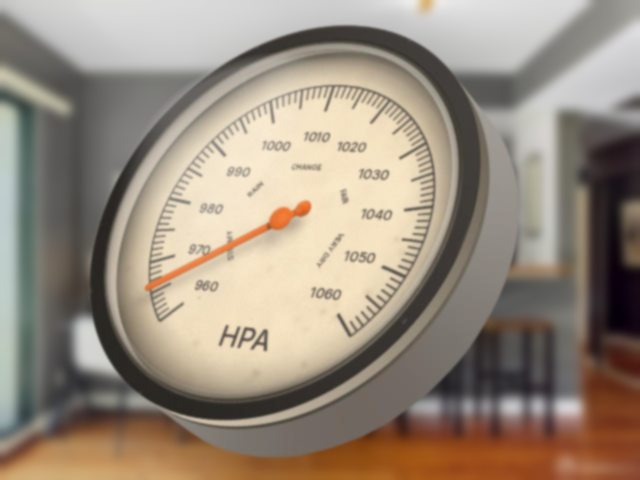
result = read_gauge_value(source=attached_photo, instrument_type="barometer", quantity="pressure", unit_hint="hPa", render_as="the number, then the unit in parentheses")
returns 965 (hPa)
